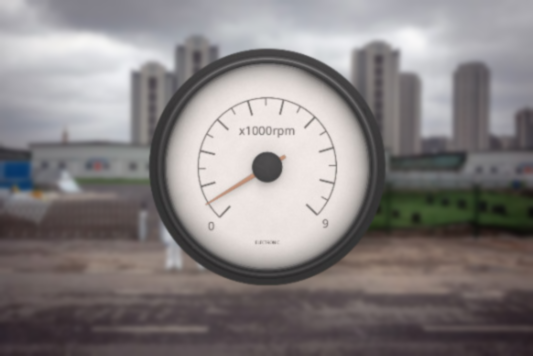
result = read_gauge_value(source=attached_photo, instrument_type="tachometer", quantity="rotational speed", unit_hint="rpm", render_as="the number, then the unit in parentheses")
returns 500 (rpm)
